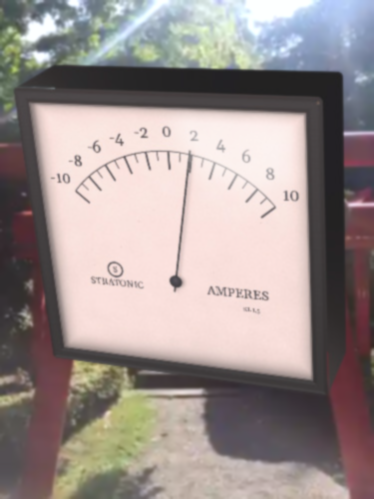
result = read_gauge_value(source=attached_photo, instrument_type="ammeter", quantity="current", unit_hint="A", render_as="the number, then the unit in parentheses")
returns 2 (A)
